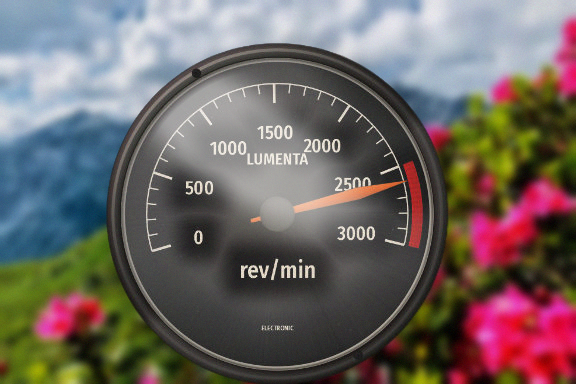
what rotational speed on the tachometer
2600 rpm
